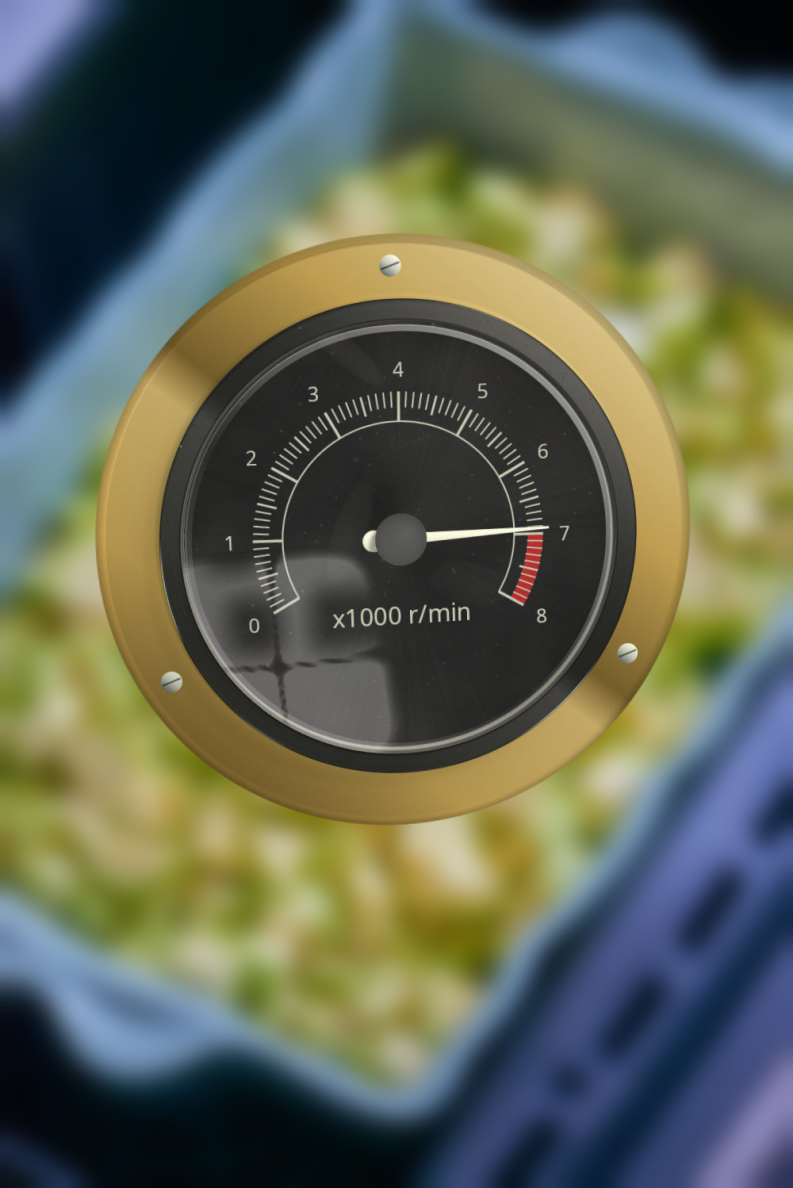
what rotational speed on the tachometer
6900 rpm
